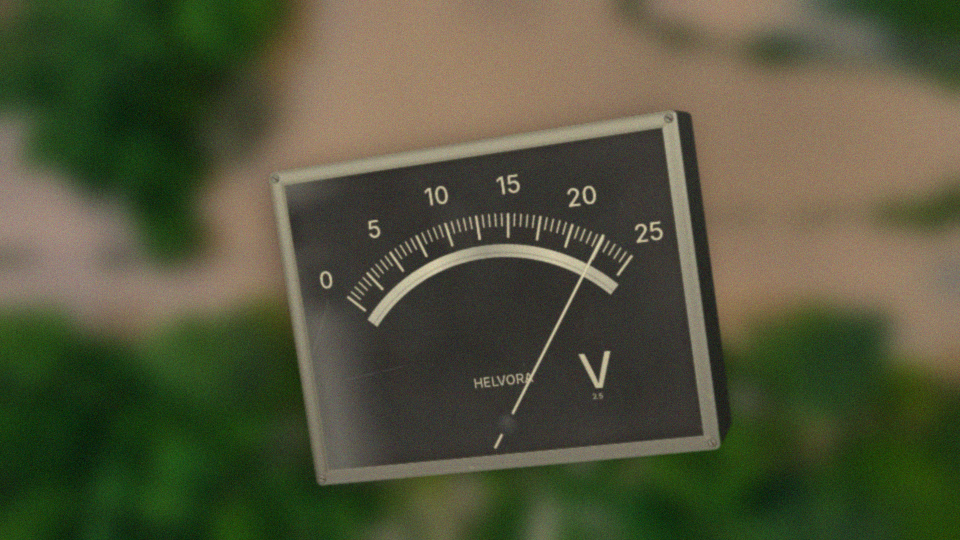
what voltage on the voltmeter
22.5 V
